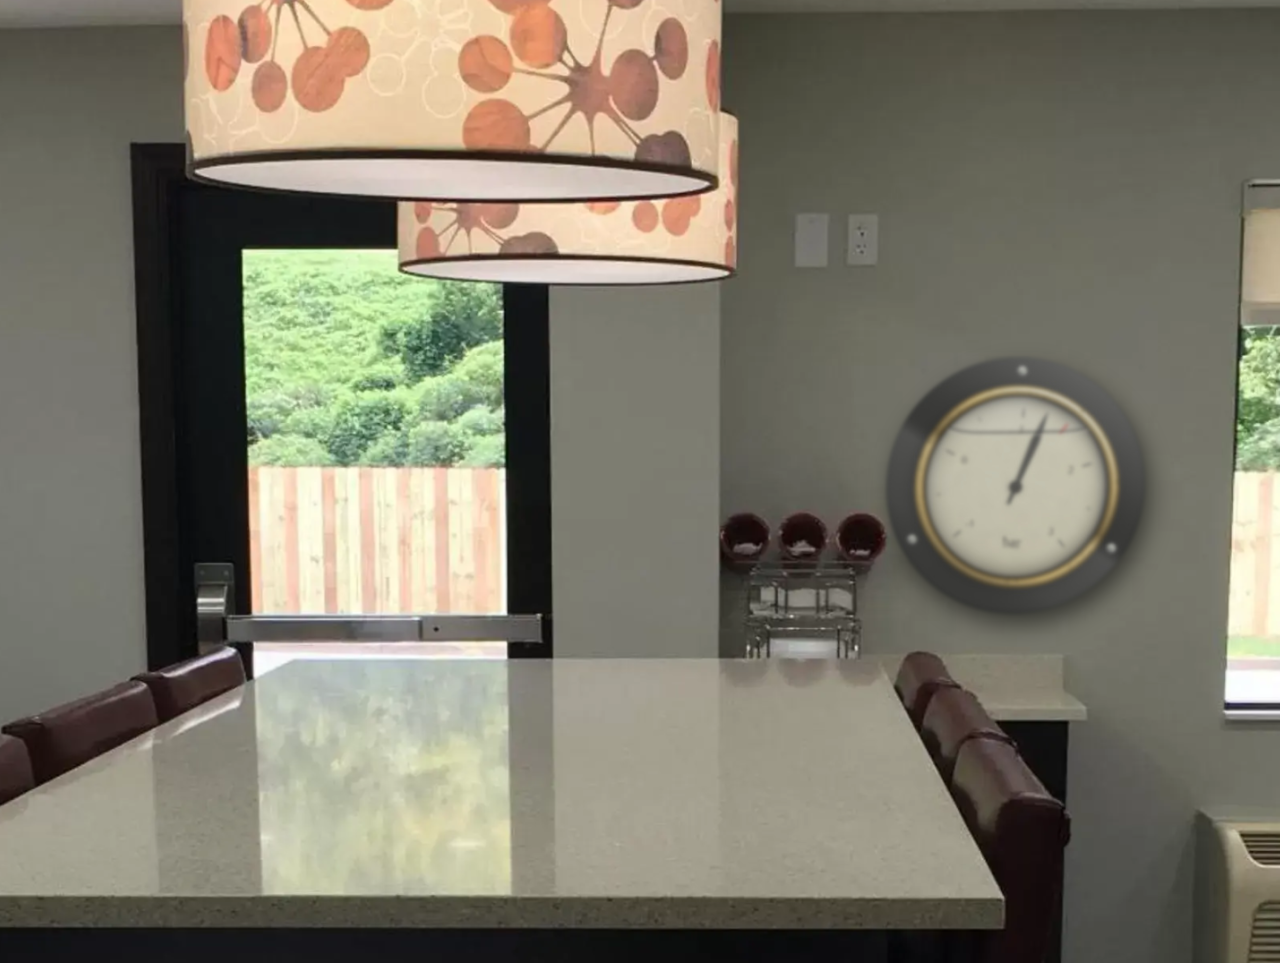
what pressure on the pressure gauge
1.25 bar
